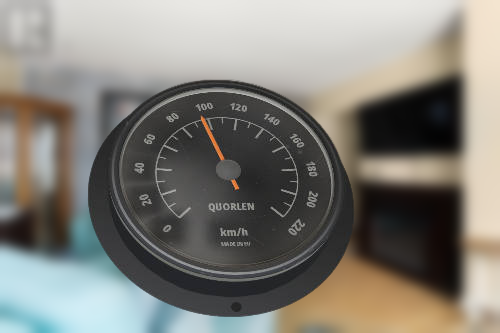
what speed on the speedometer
95 km/h
